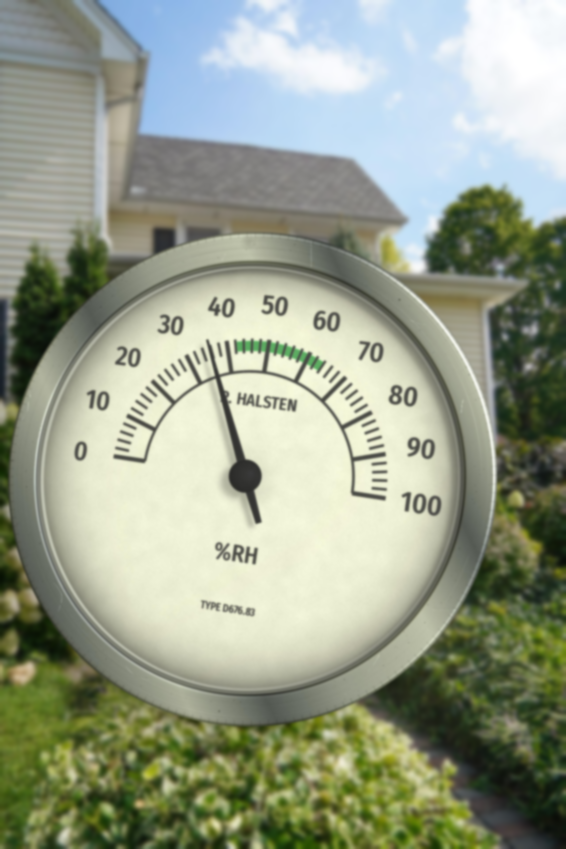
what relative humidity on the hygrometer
36 %
